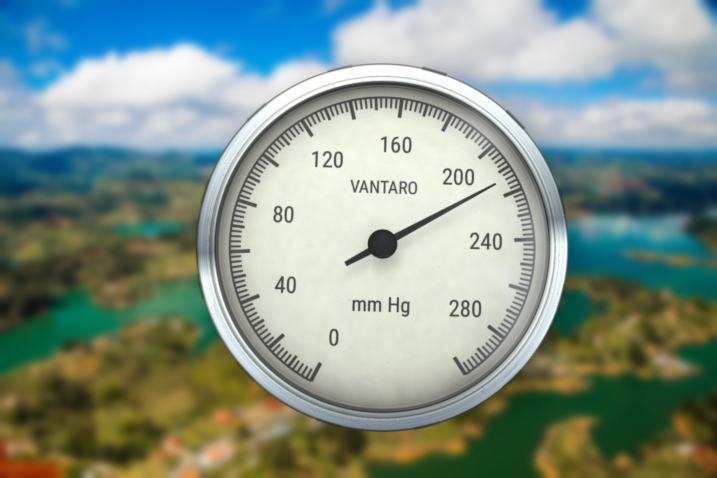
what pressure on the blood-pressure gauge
214 mmHg
